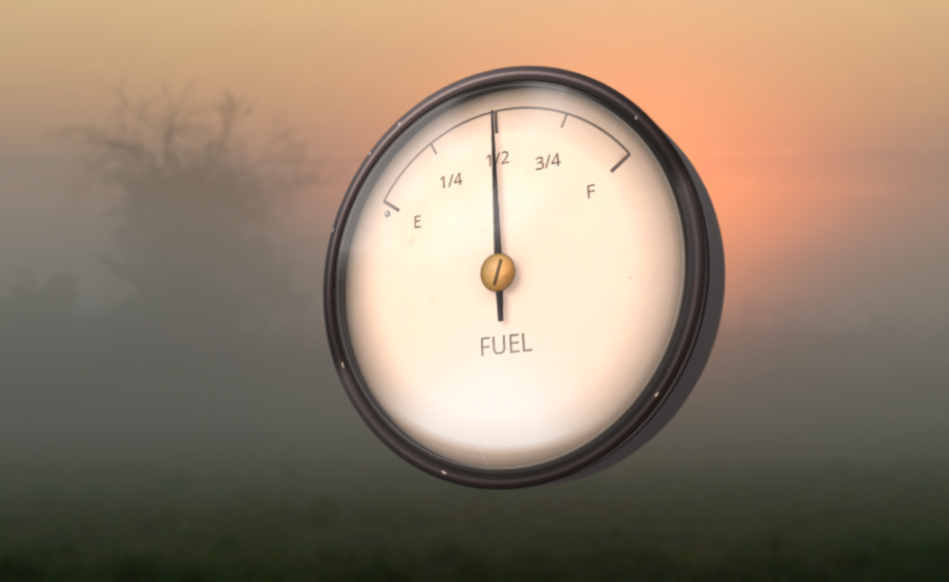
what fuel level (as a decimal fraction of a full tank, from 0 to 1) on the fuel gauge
0.5
